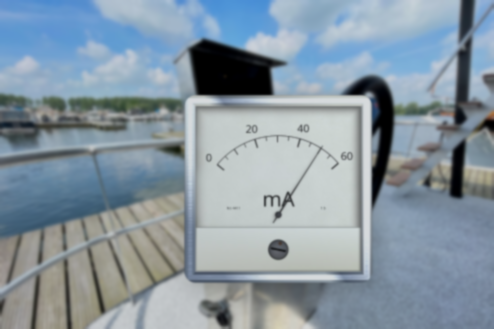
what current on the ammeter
50 mA
